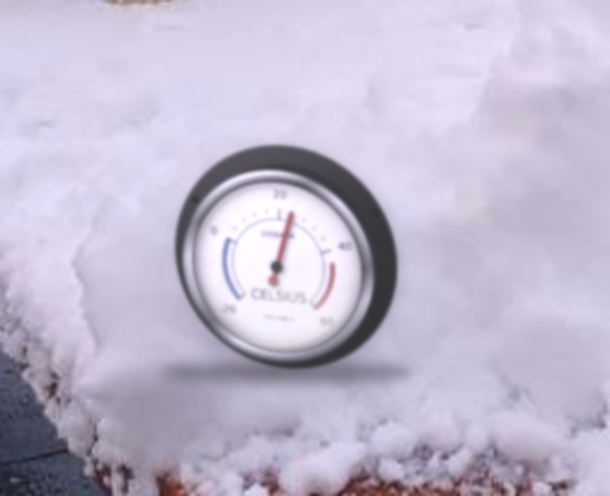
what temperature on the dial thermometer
24 °C
